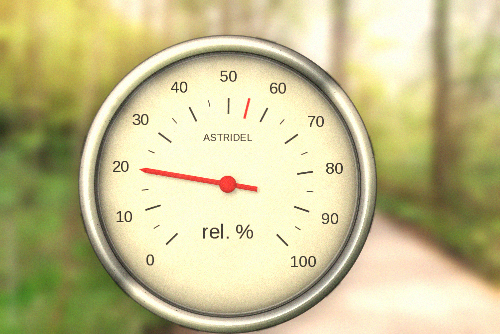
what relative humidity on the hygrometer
20 %
